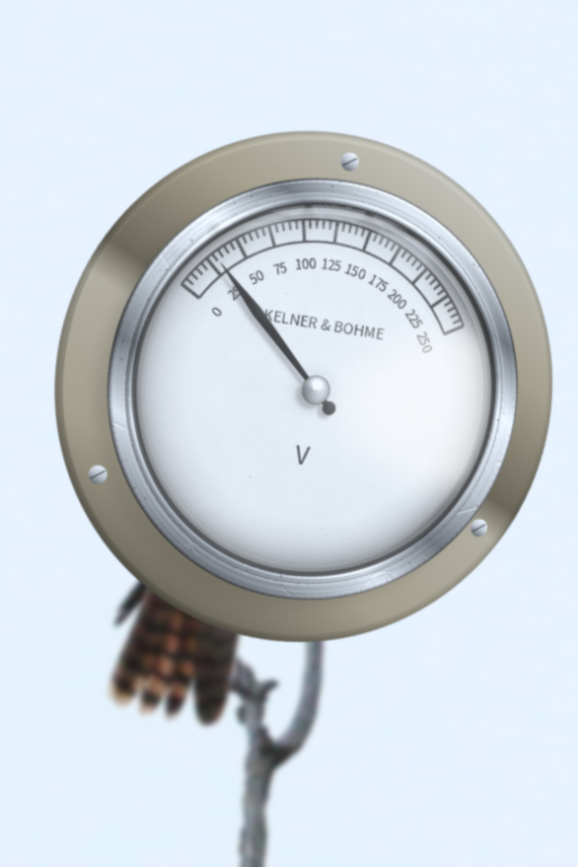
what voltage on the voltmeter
30 V
